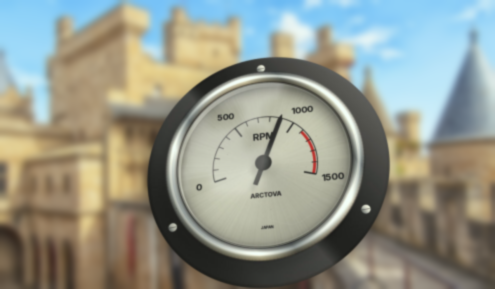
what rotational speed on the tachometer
900 rpm
